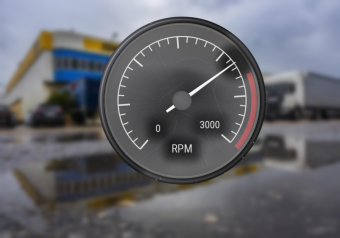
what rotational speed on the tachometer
2150 rpm
